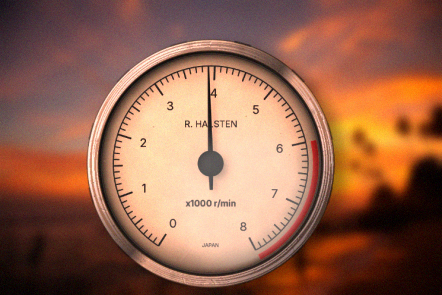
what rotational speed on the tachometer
3900 rpm
